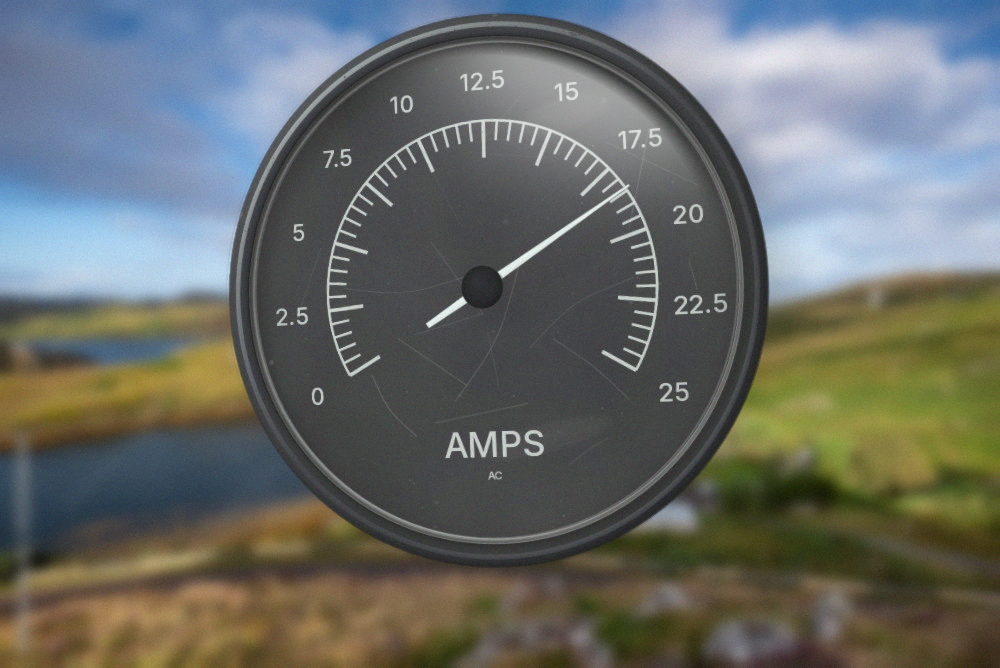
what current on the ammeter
18.5 A
